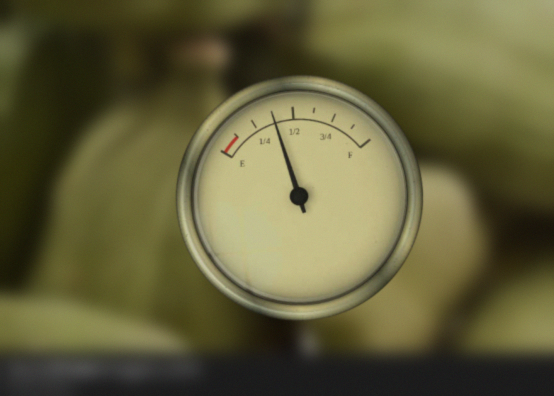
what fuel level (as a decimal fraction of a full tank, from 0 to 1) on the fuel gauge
0.375
